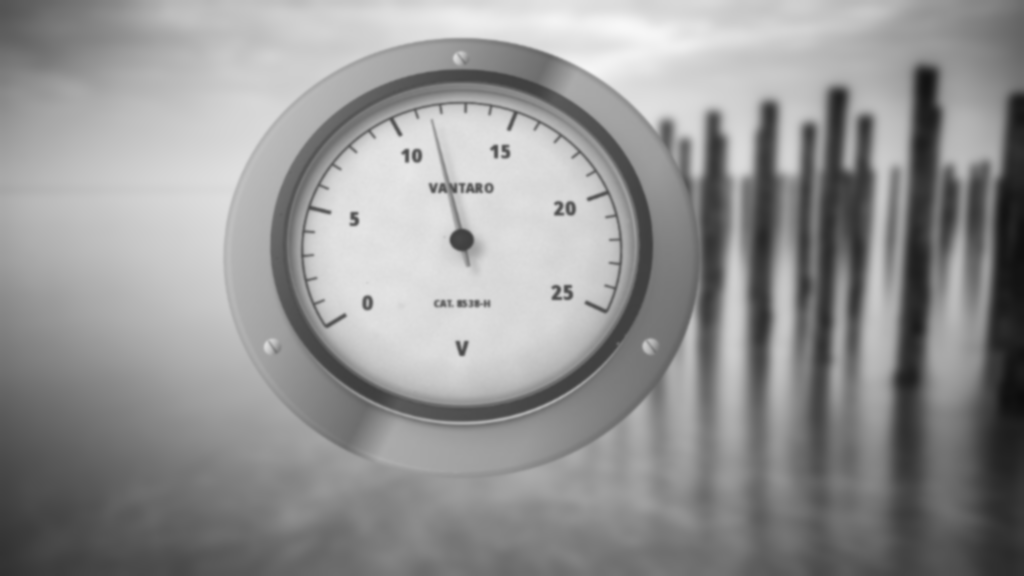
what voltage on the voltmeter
11.5 V
